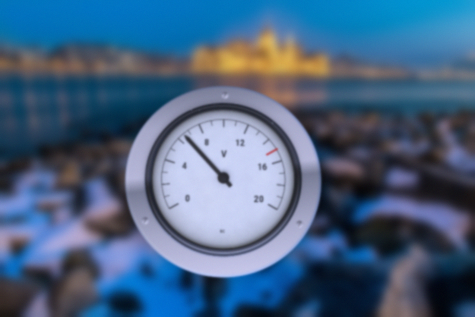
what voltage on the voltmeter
6.5 V
